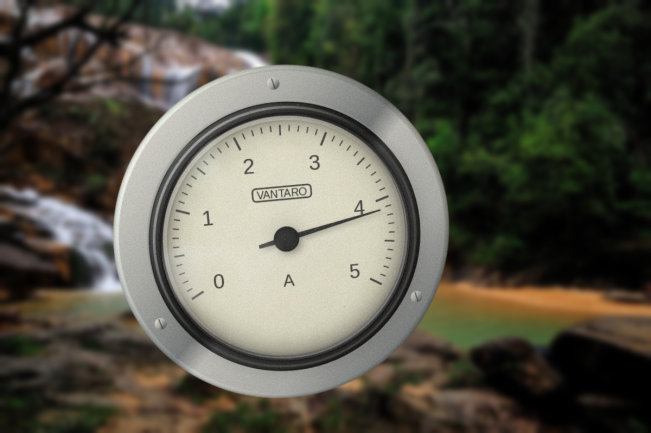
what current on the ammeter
4.1 A
